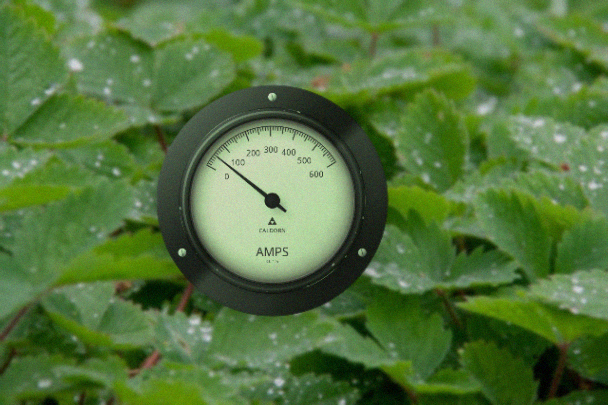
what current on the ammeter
50 A
